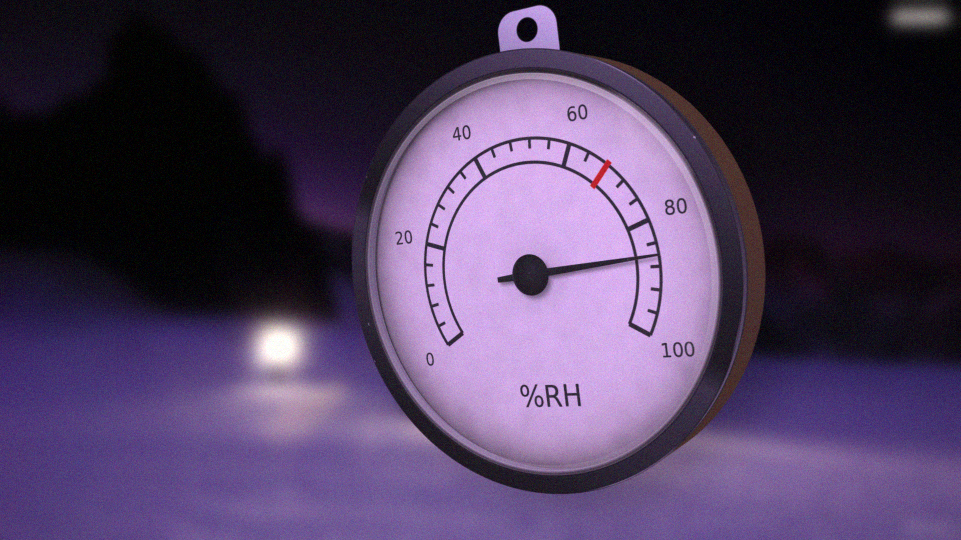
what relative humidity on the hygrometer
86 %
